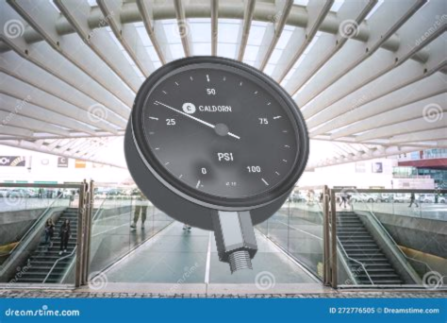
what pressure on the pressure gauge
30 psi
